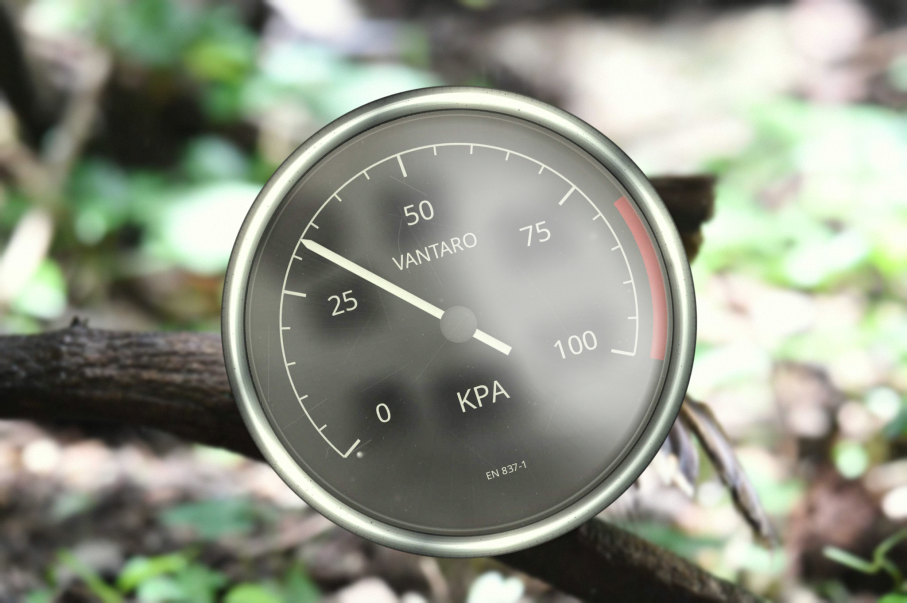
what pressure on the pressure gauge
32.5 kPa
